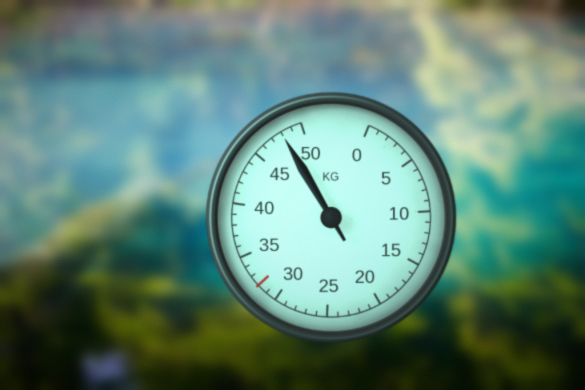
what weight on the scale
48 kg
